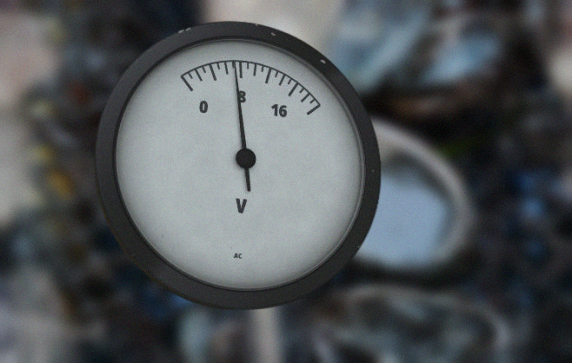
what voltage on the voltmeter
7 V
